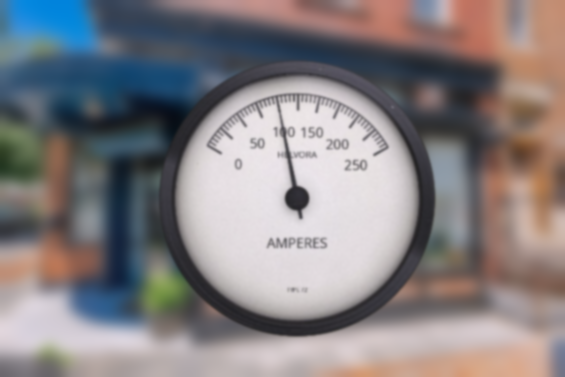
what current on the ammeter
100 A
